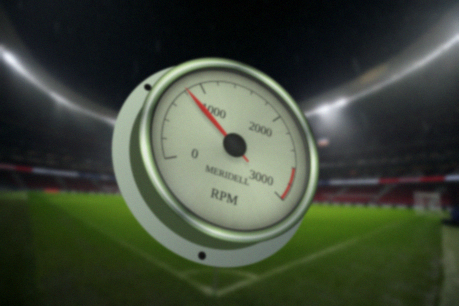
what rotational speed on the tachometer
800 rpm
